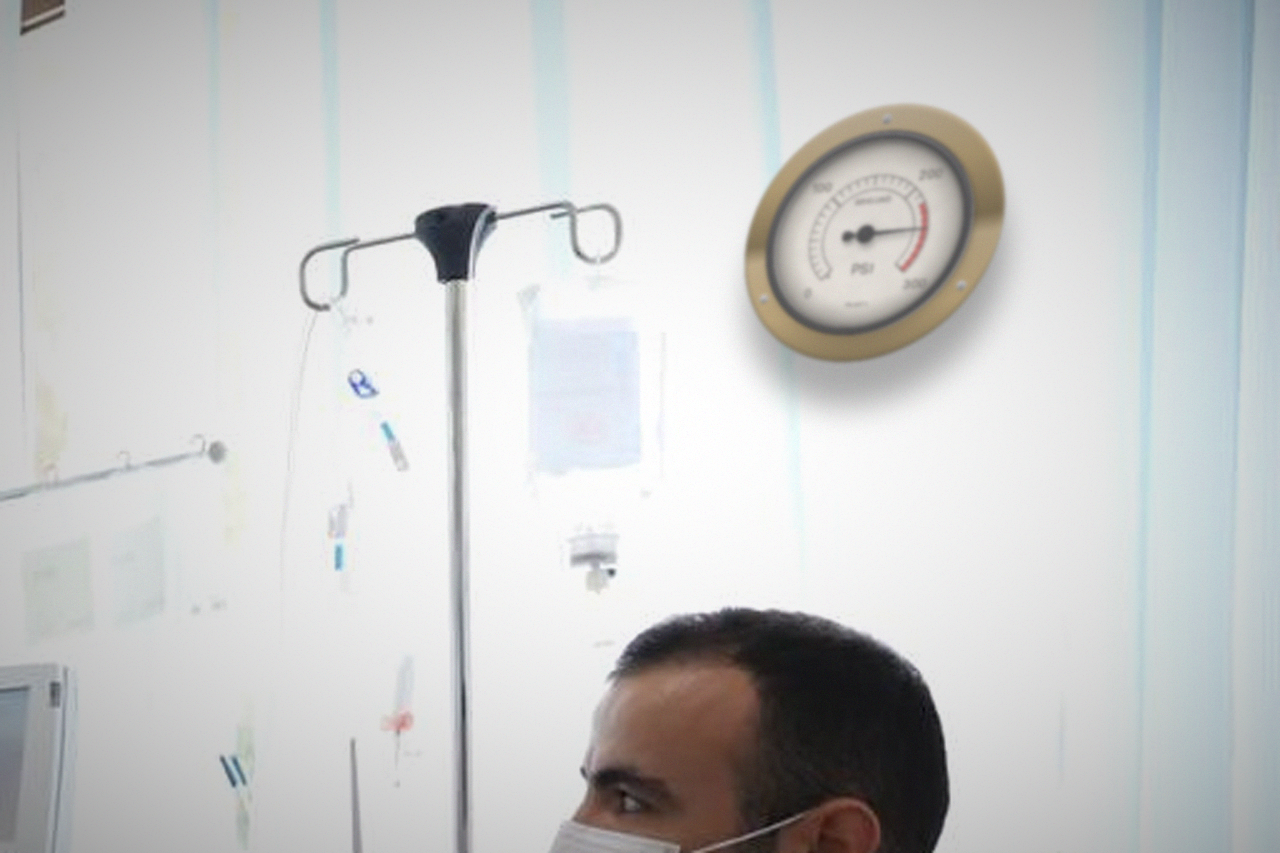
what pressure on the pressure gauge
250 psi
